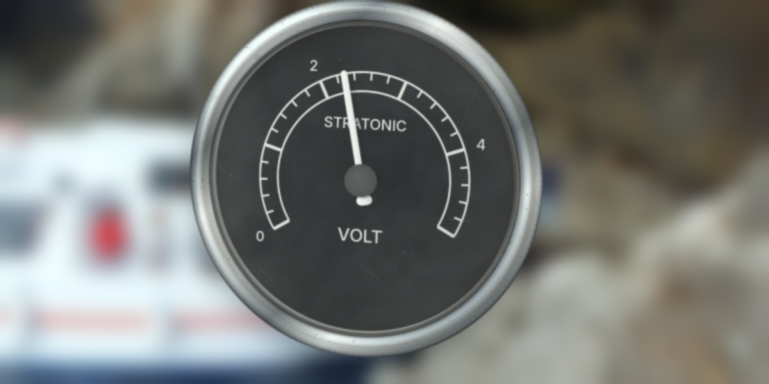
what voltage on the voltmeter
2.3 V
